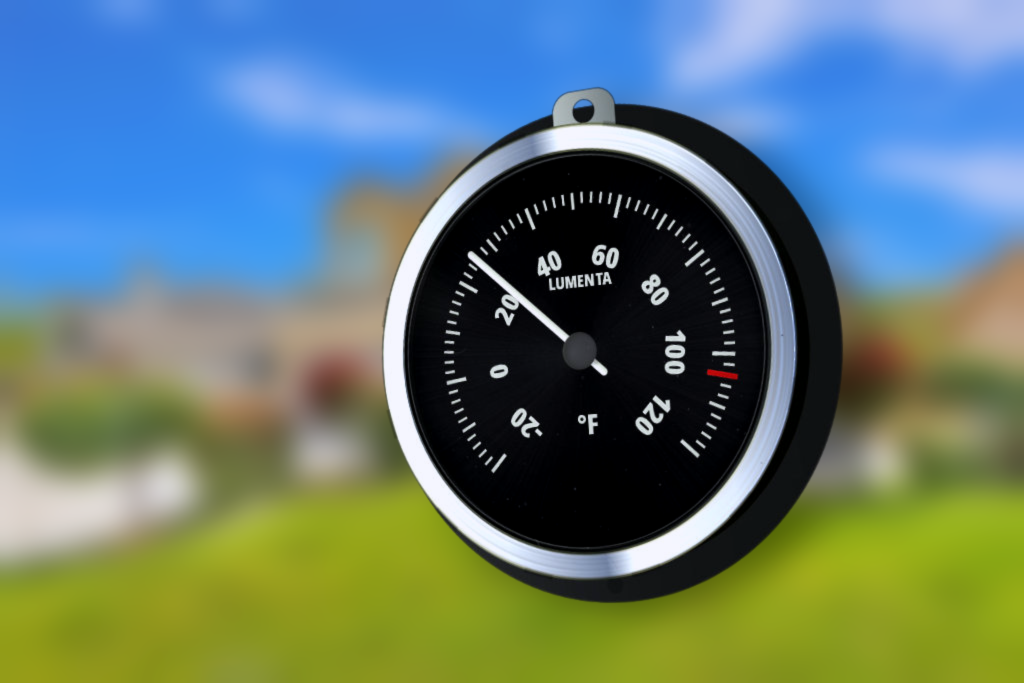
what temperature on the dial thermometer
26 °F
